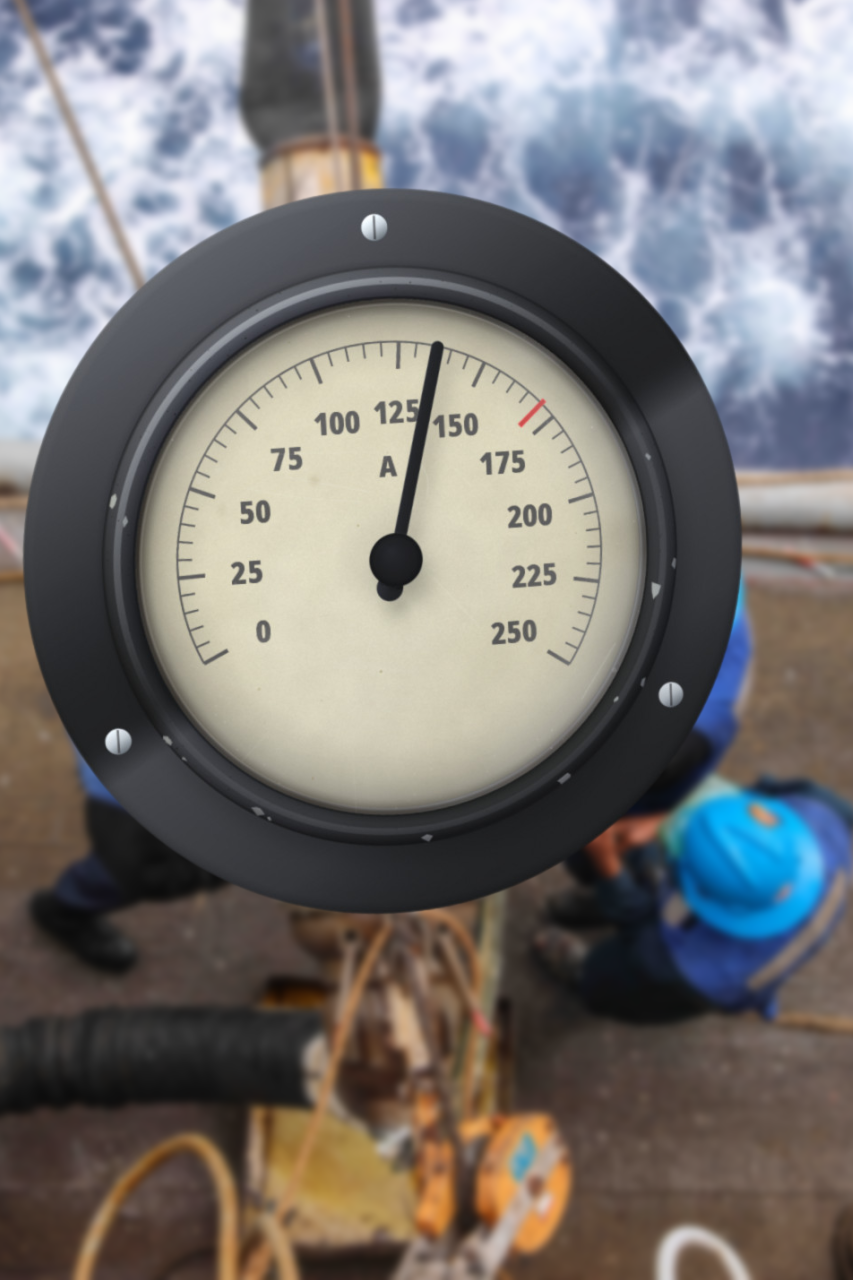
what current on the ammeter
135 A
